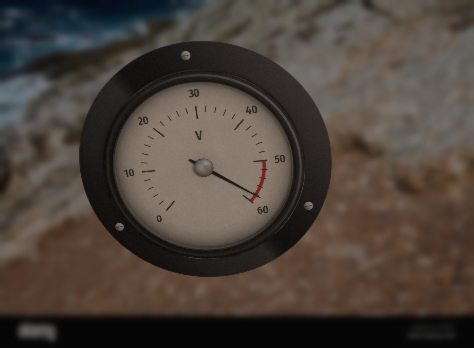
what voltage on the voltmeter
58 V
